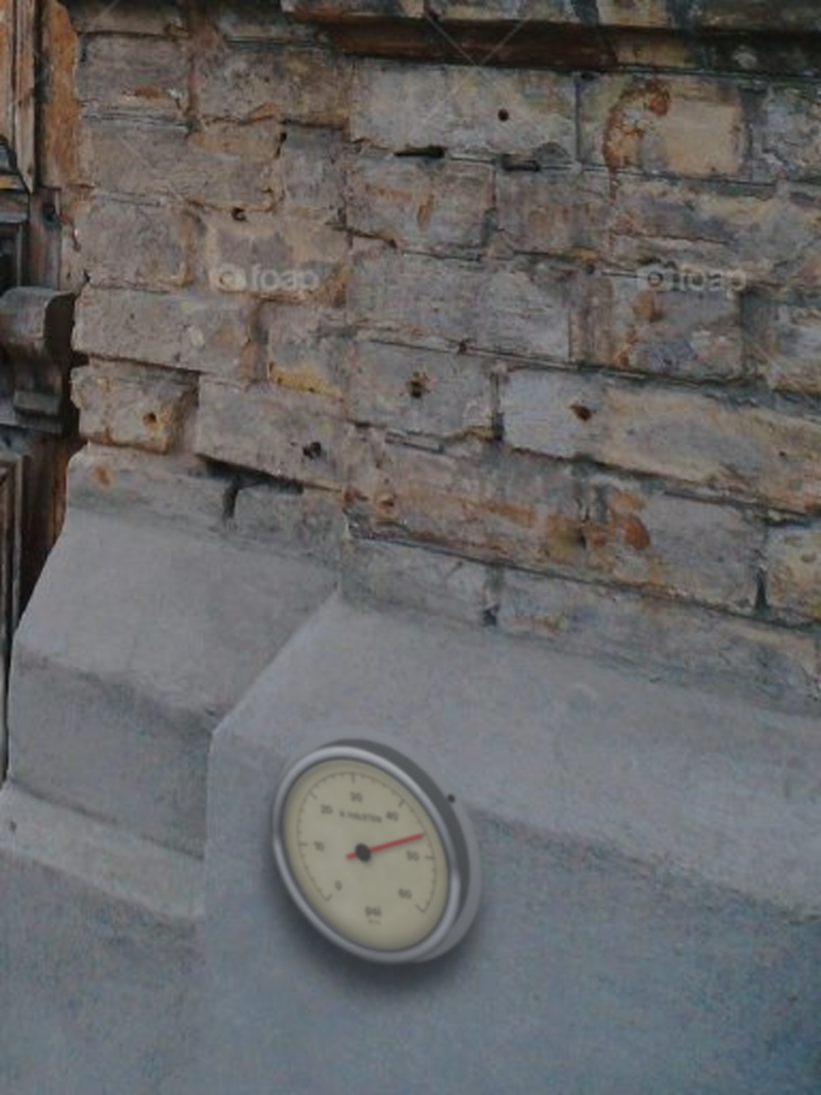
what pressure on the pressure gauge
46 psi
